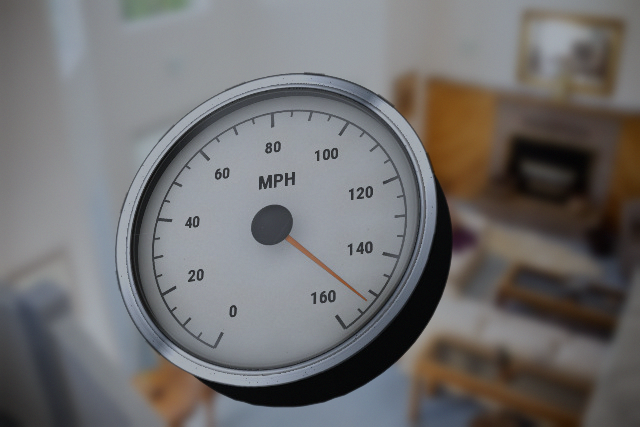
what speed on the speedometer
152.5 mph
